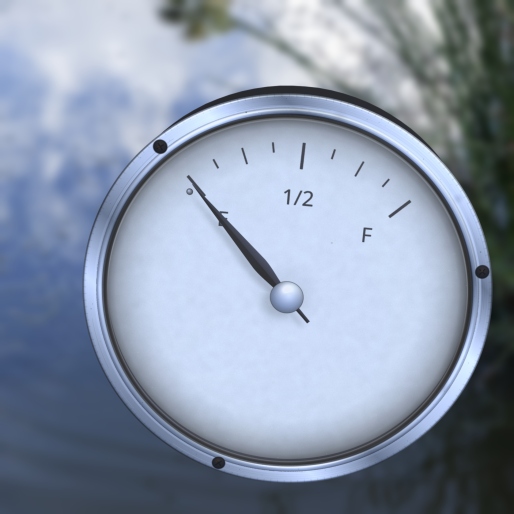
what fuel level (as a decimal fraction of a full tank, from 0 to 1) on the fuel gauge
0
